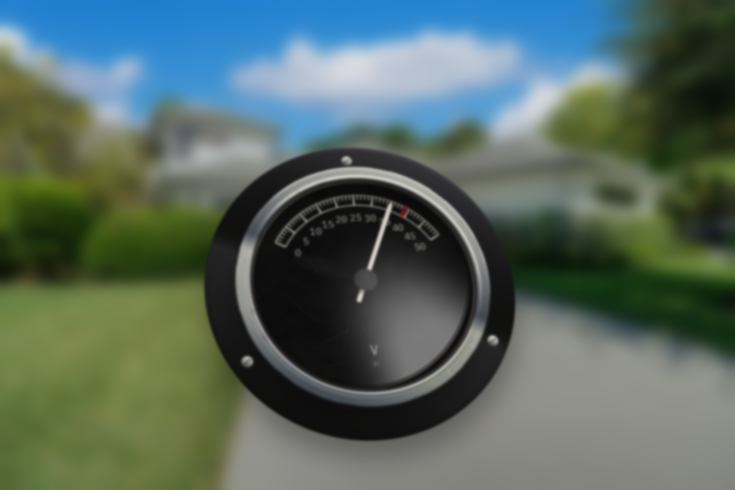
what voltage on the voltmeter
35 V
